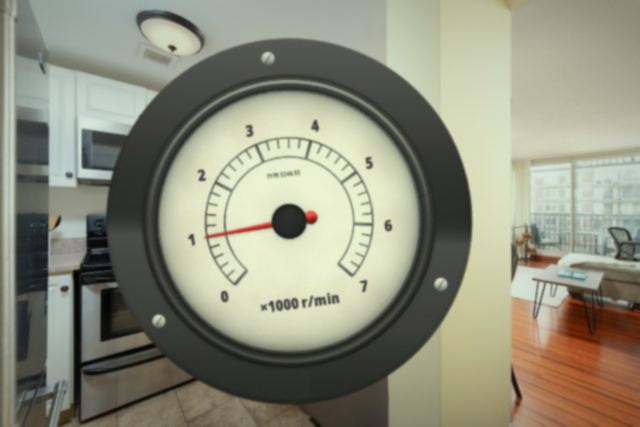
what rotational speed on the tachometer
1000 rpm
